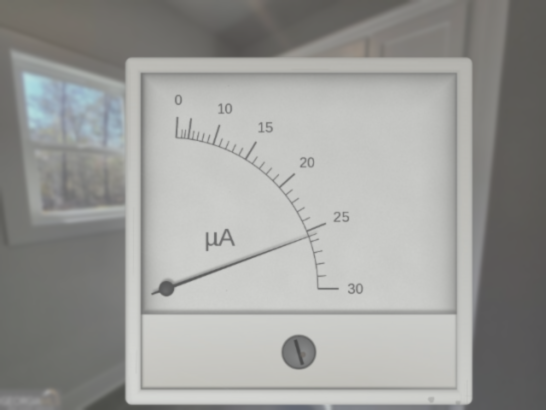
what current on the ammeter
25.5 µA
